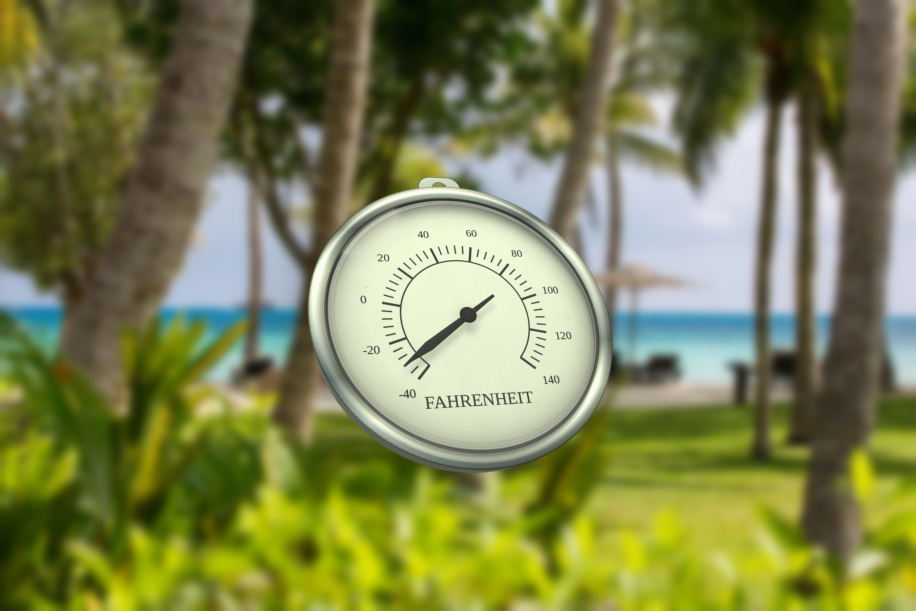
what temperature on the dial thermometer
-32 °F
